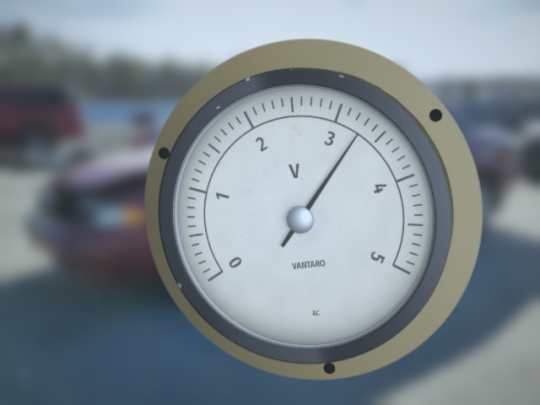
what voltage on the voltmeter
3.3 V
